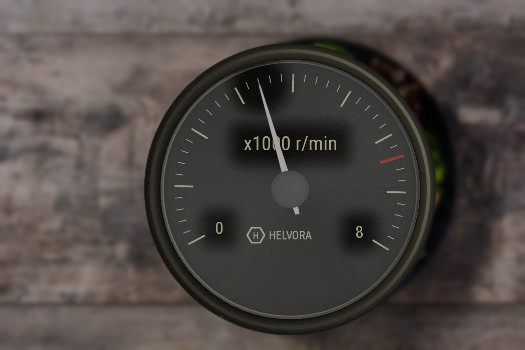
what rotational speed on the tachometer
3400 rpm
